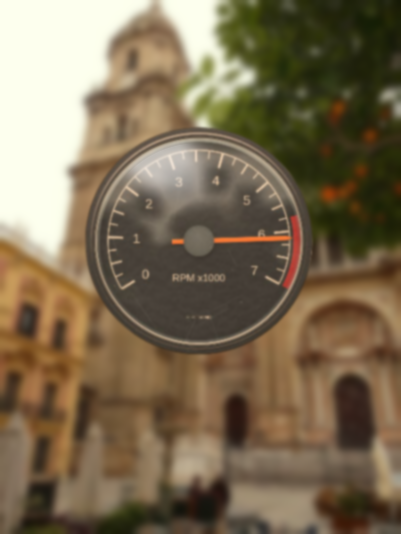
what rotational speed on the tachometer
6125 rpm
